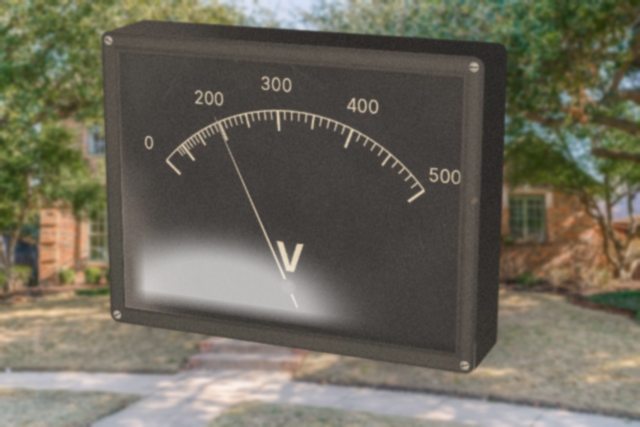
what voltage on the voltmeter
200 V
